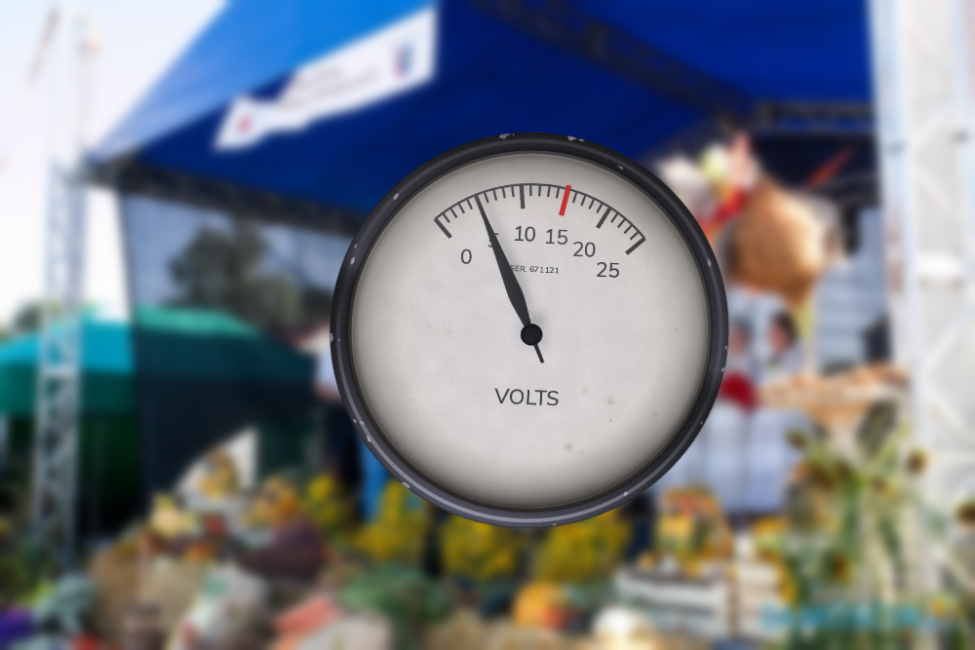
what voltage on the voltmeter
5 V
